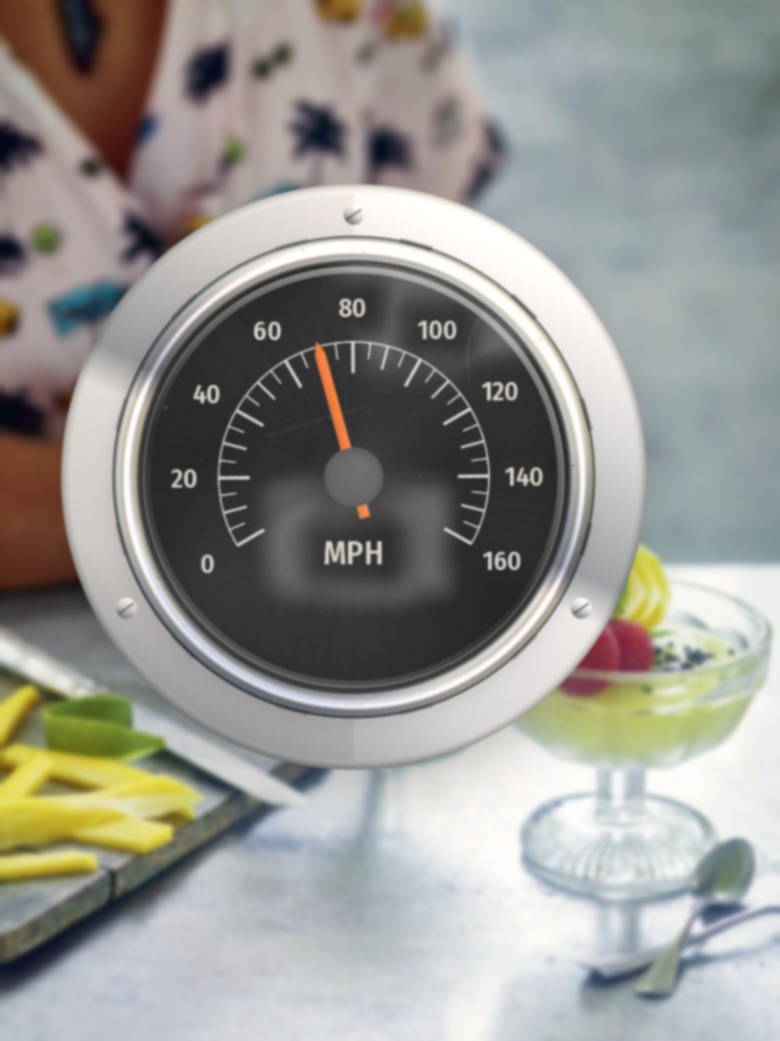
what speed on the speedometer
70 mph
